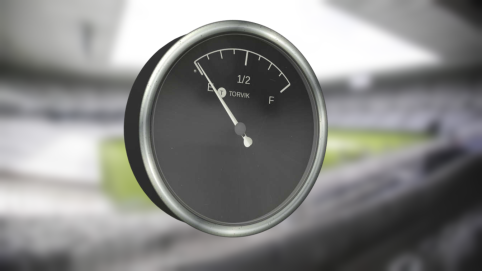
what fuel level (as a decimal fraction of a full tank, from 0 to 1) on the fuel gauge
0
